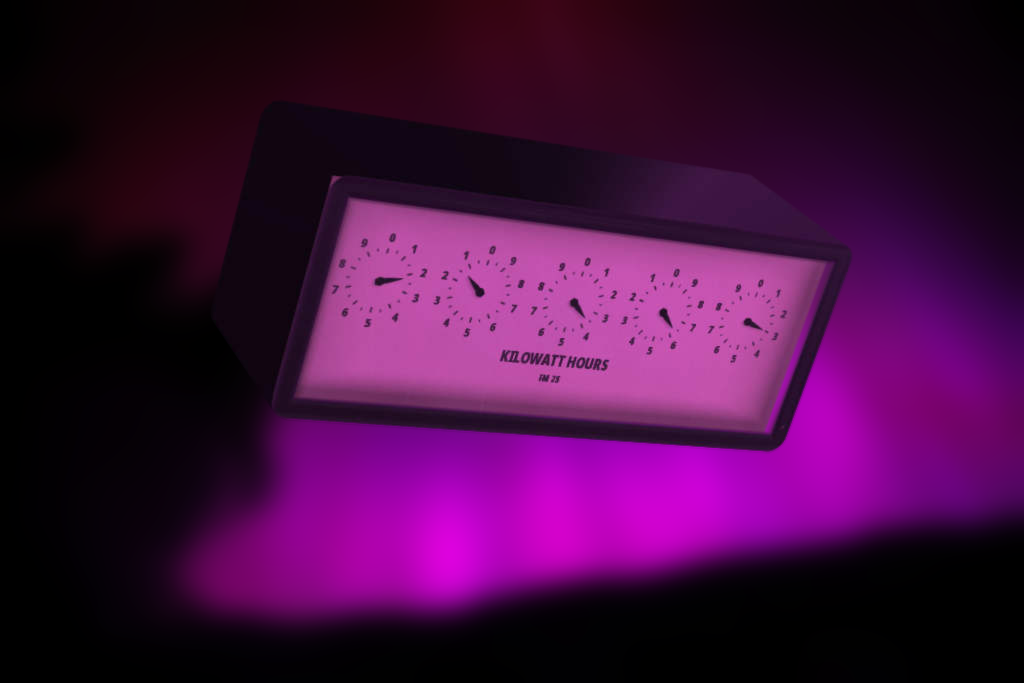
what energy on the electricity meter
21363 kWh
